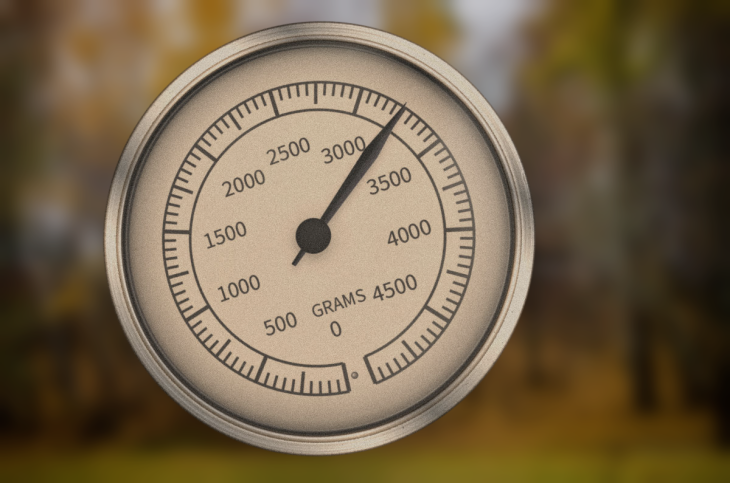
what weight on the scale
3250 g
